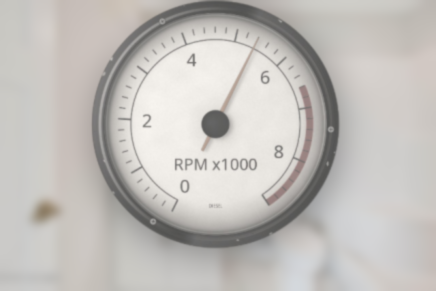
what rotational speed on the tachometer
5400 rpm
